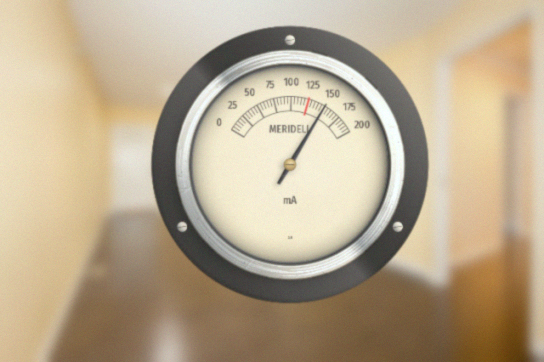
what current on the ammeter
150 mA
